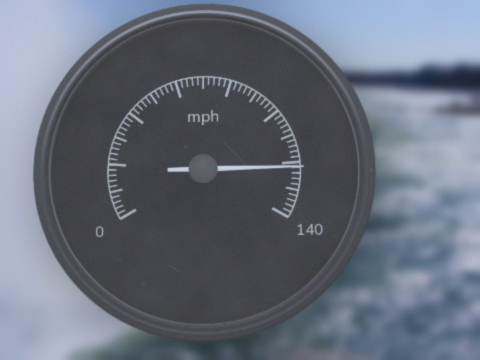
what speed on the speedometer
122 mph
